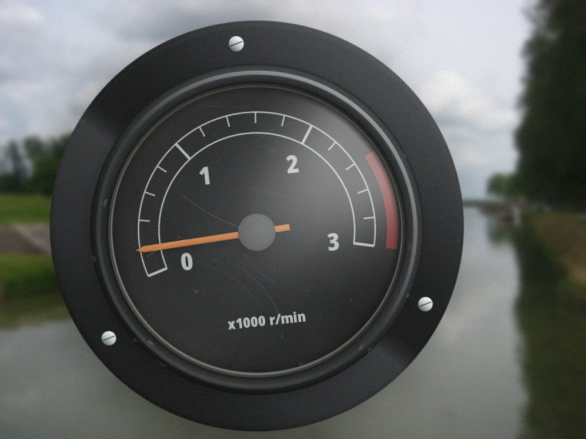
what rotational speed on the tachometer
200 rpm
